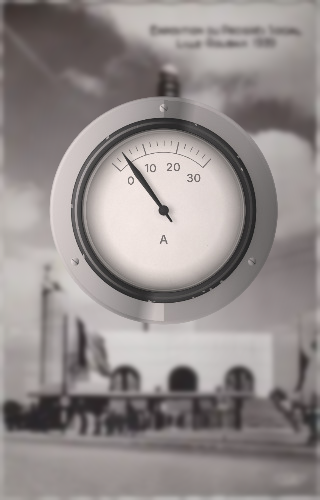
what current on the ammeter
4 A
